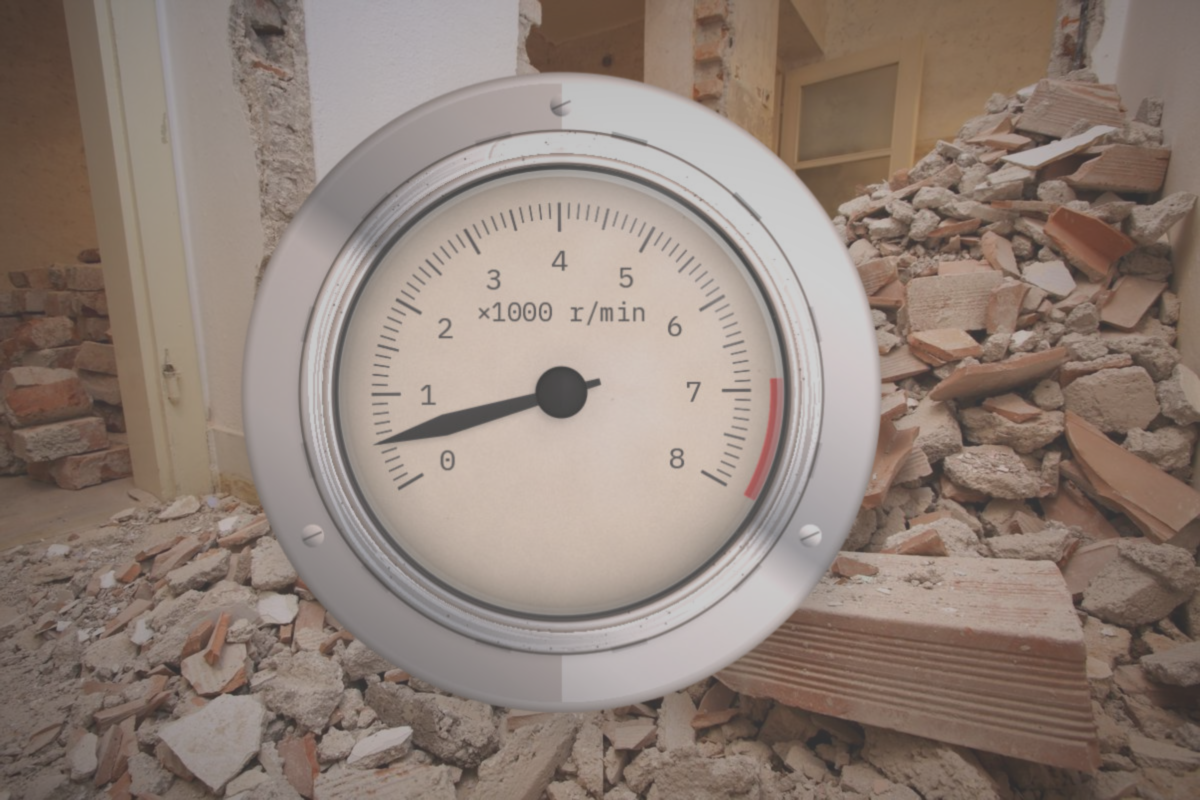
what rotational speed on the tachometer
500 rpm
